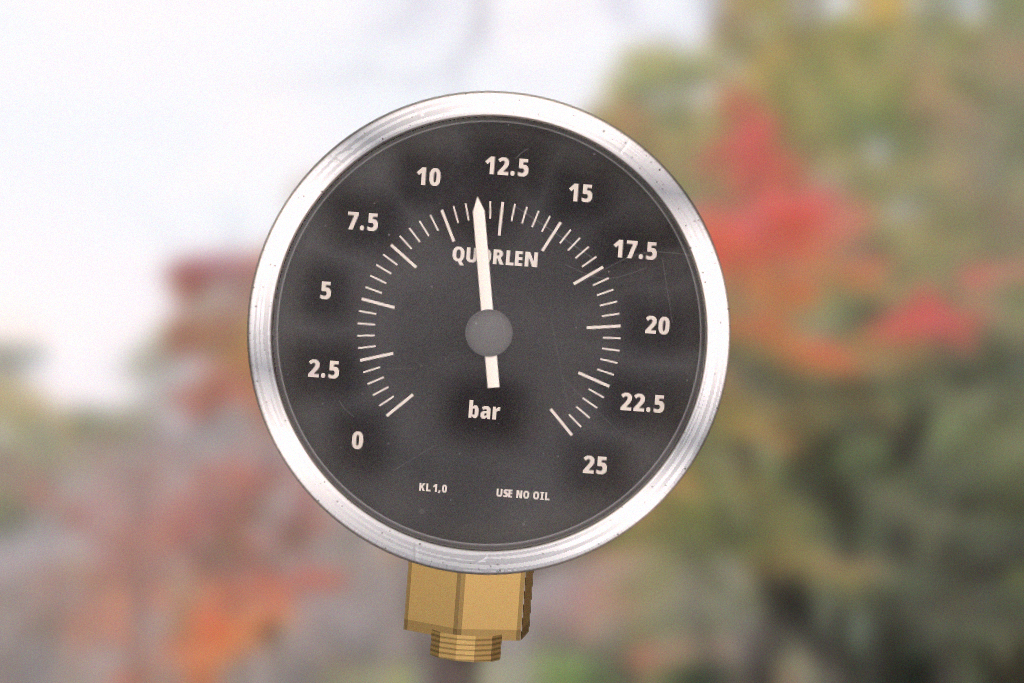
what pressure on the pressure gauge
11.5 bar
